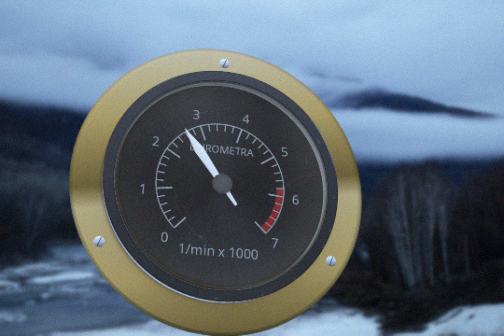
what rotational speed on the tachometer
2600 rpm
